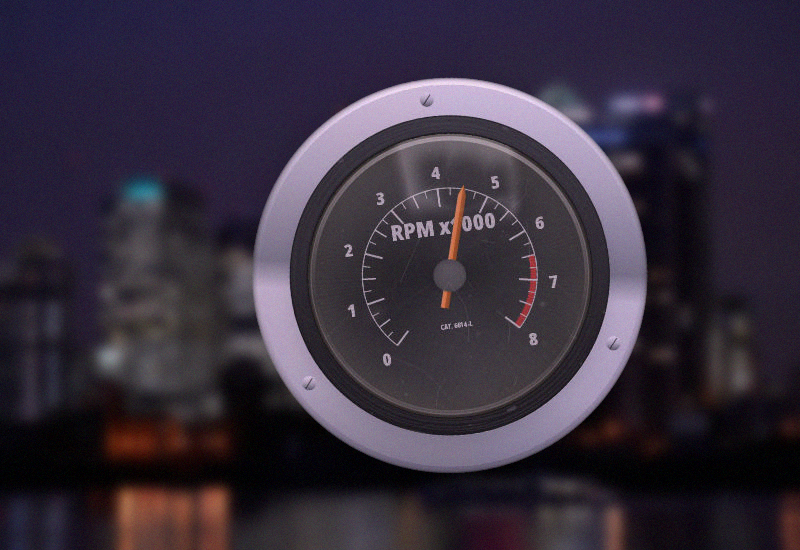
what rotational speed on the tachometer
4500 rpm
